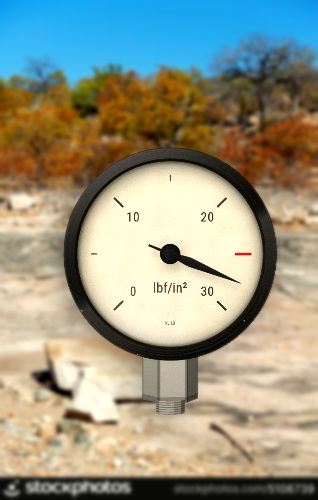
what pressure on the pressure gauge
27.5 psi
